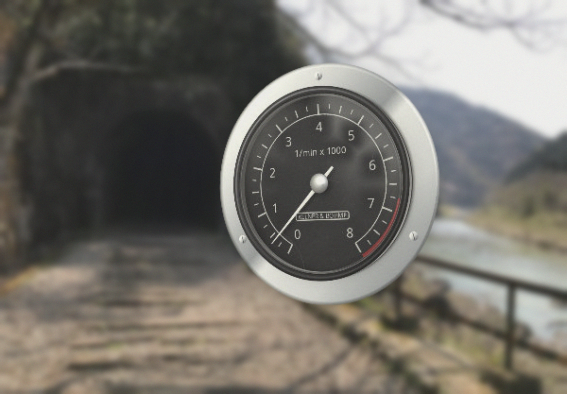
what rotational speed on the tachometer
375 rpm
